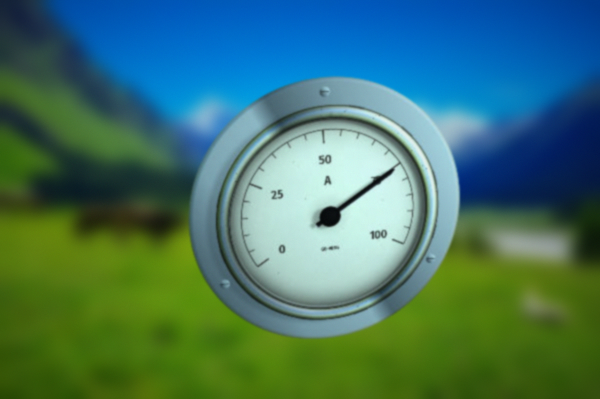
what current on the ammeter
75 A
